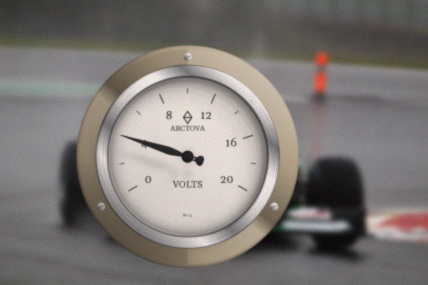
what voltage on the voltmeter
4 V
